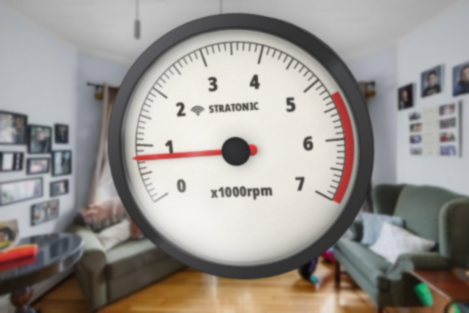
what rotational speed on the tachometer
800 rpm
